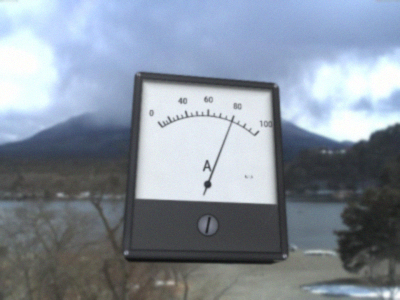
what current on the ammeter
80 A
